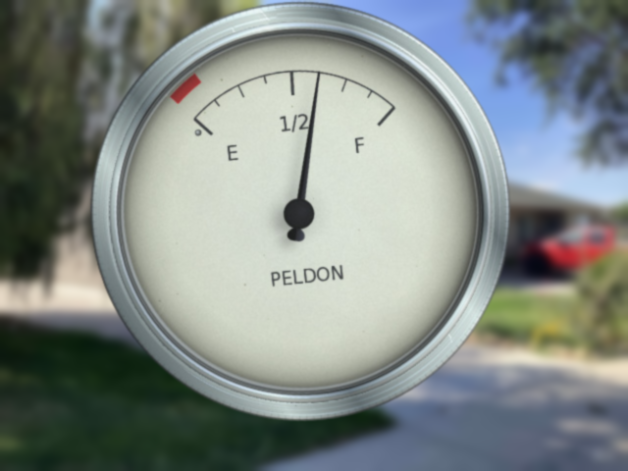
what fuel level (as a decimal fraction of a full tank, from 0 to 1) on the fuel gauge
0.625
